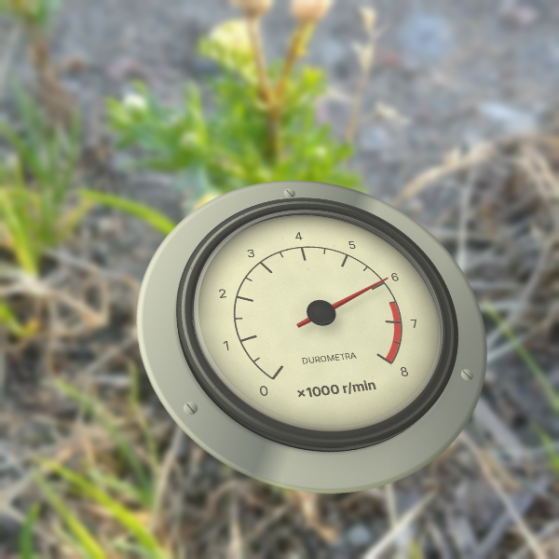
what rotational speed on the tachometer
6000 rpm
